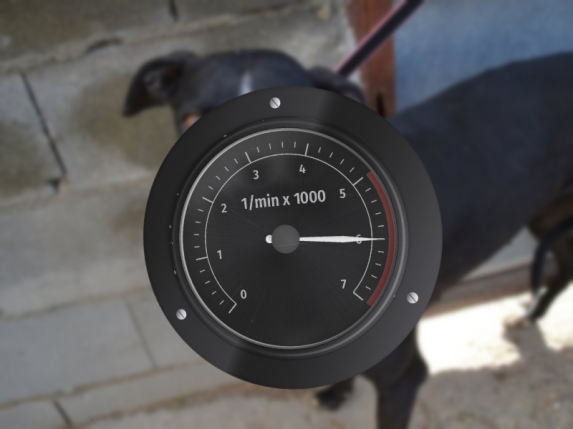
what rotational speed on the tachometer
6000 rpm
